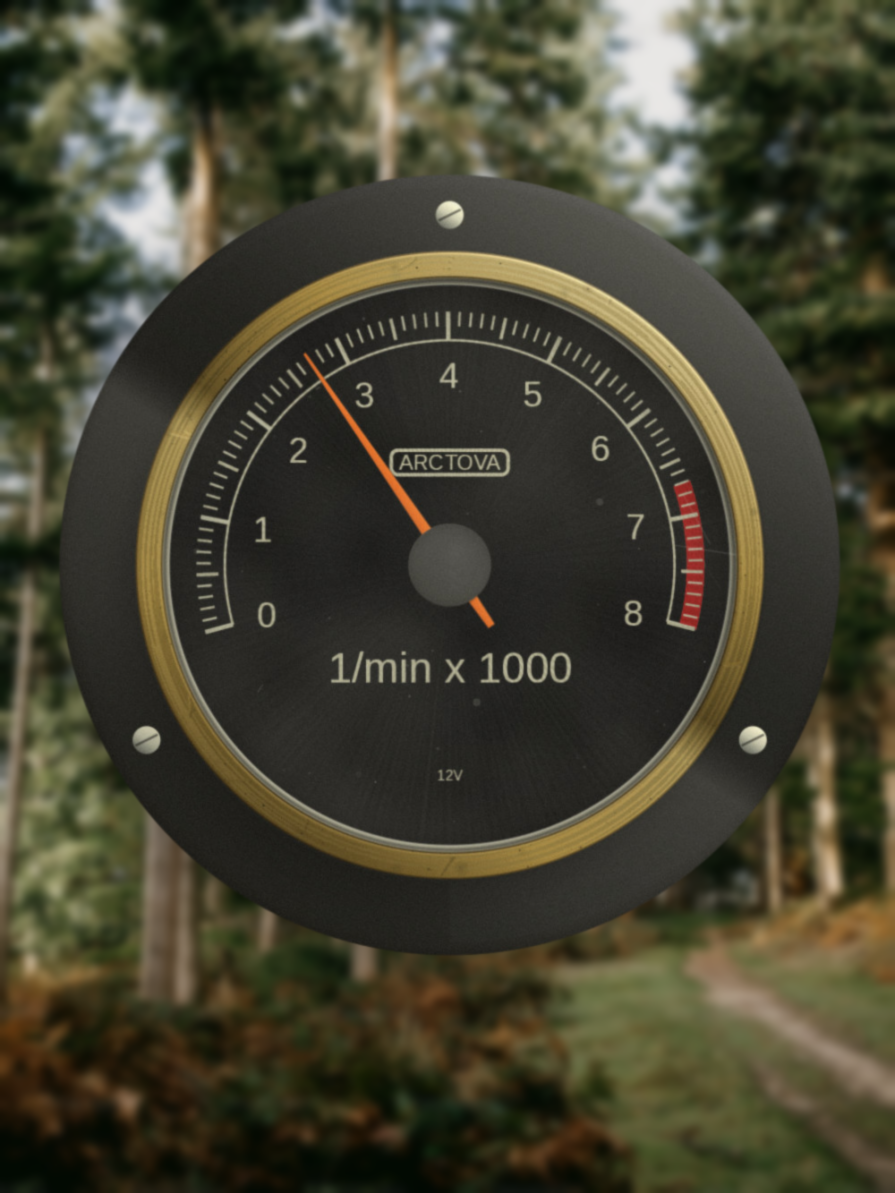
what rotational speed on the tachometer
2700 rpm
